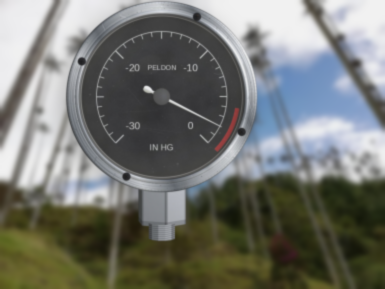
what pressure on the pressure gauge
-2 inHg
